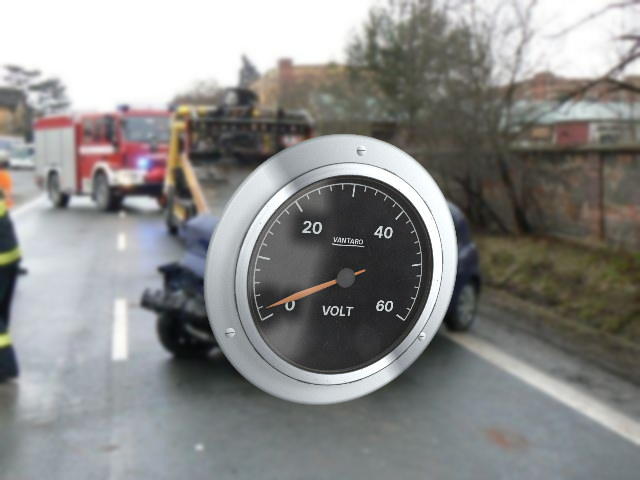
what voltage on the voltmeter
2 V
